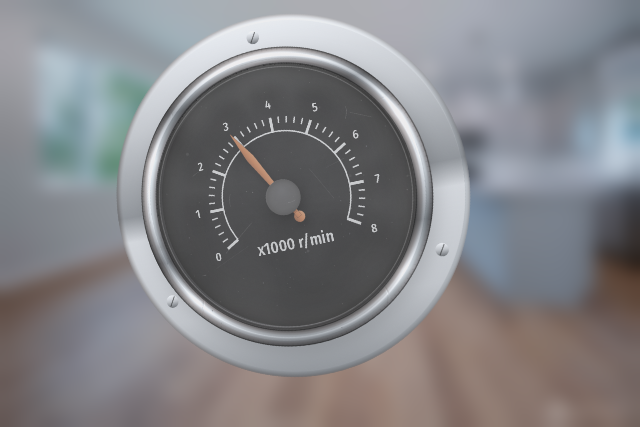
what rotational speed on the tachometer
3000 rpm
